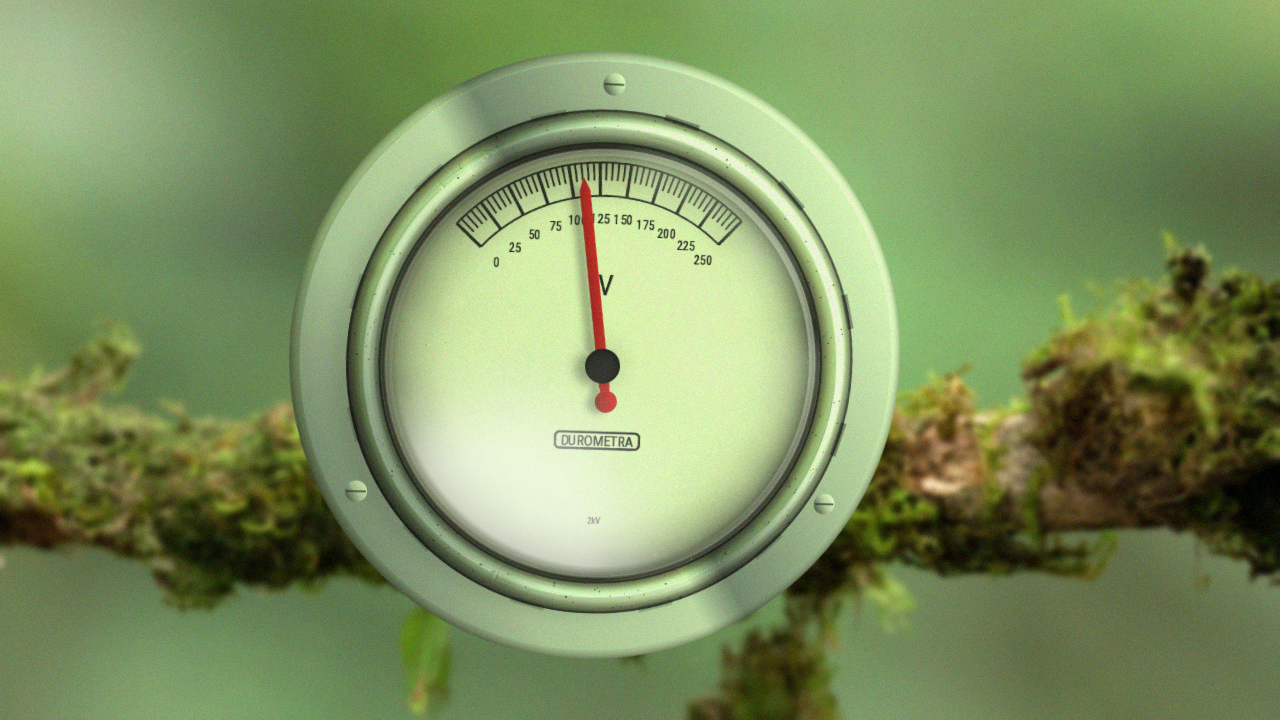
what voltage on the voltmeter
110 V
